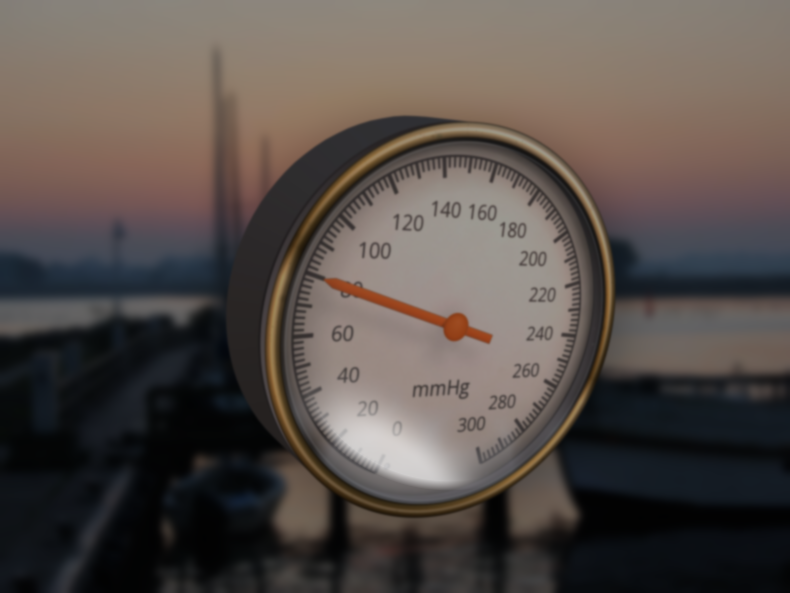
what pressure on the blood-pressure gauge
80 mmHg
